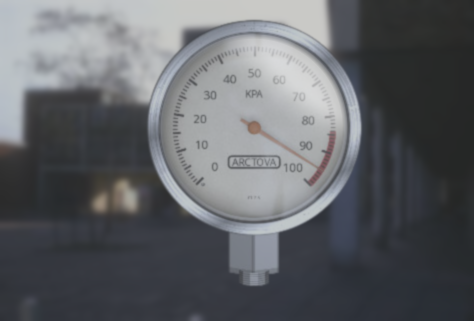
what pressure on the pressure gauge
95 kPa
